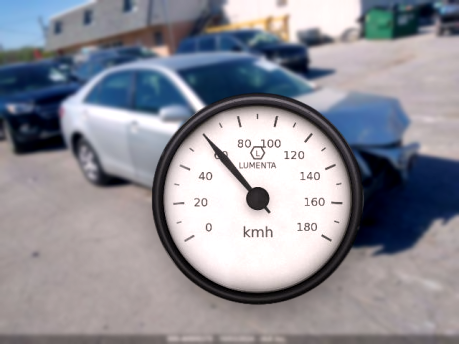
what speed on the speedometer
60 km/h
